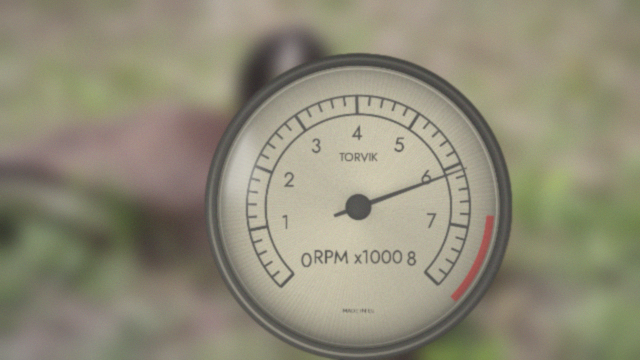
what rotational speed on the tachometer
6100 rpm
